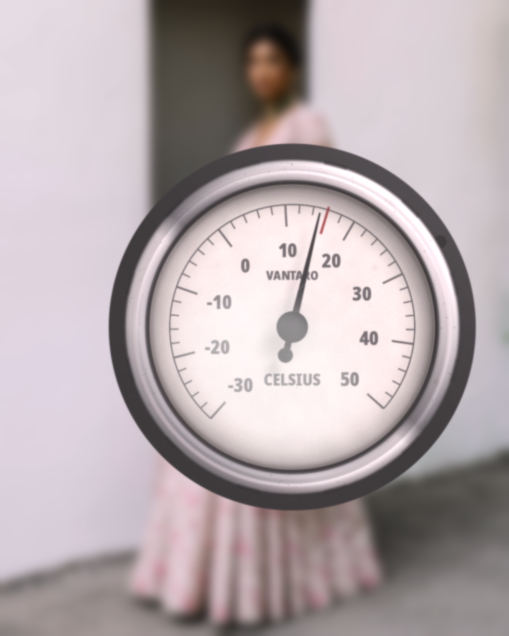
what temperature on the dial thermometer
15 °C
